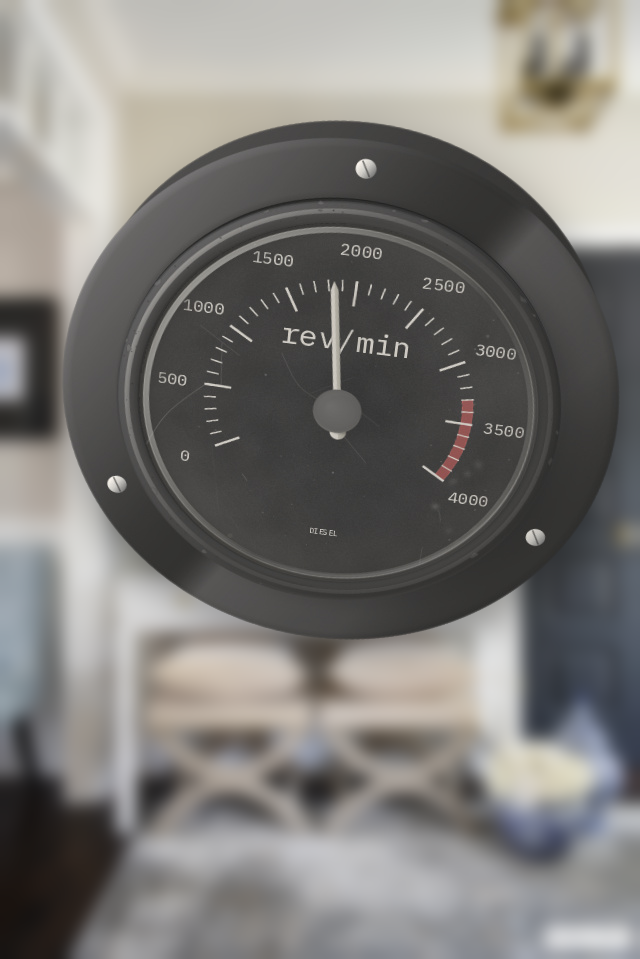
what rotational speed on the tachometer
1850 rpm
